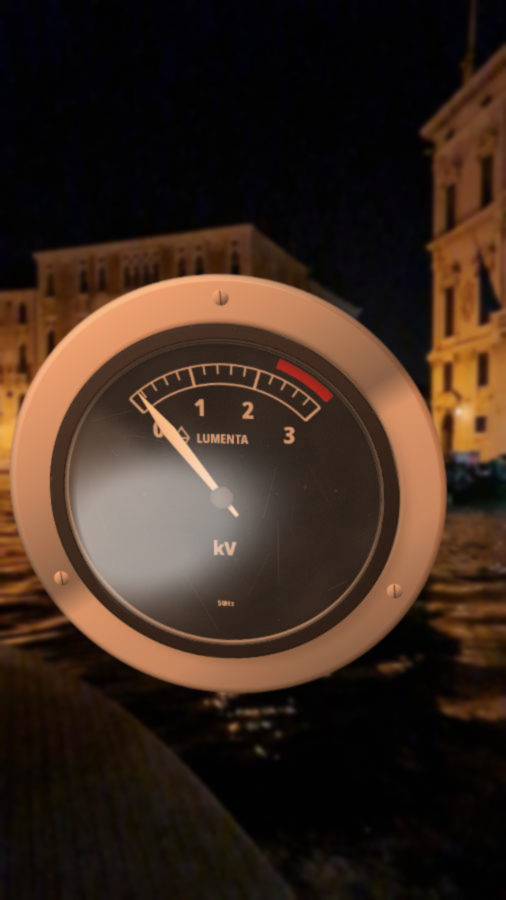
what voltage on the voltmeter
0.2 kV
